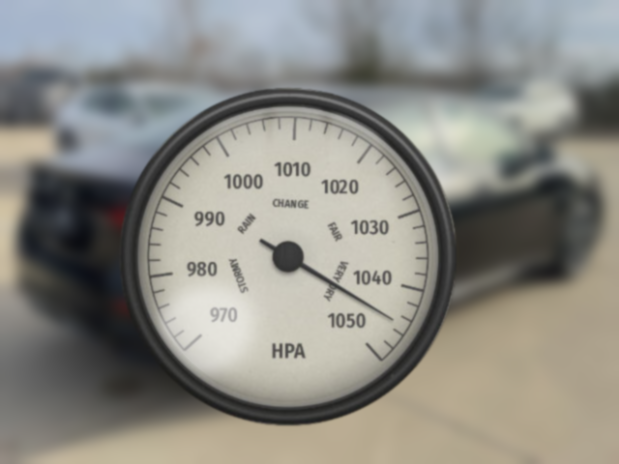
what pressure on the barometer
1045 hPa
